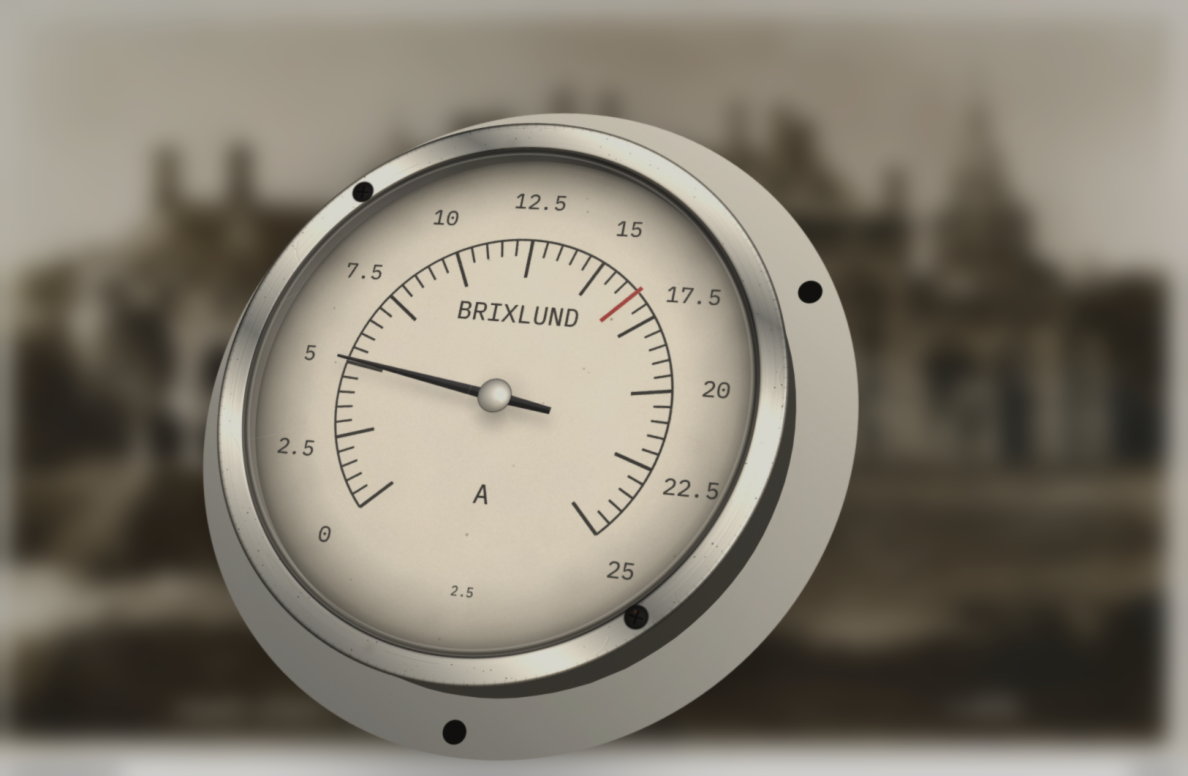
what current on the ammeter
5 A
